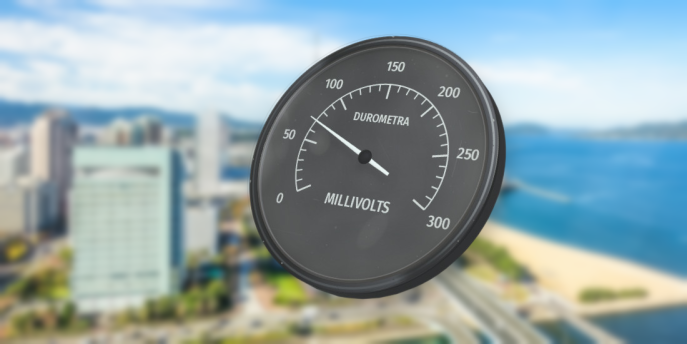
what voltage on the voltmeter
70 mV
